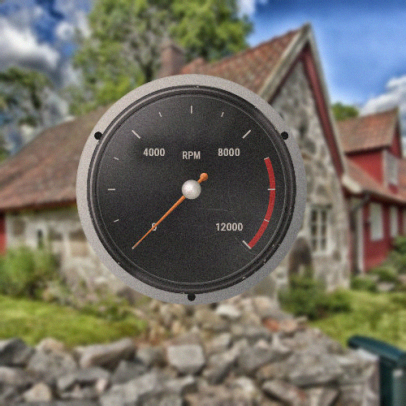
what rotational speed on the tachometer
0 rpm
